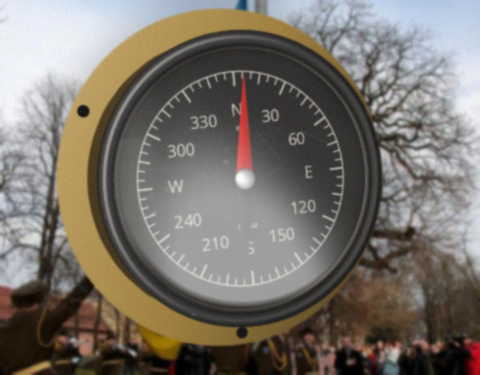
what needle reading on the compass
5 °
